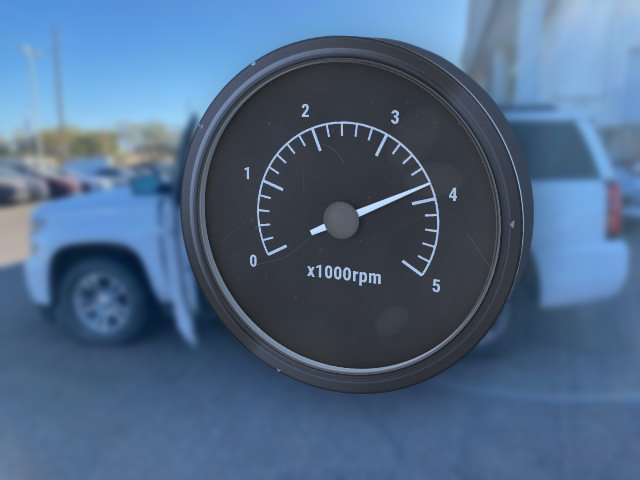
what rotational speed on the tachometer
3800 rpm
